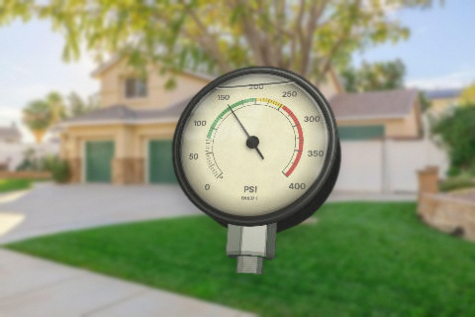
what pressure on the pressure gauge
150 psi
